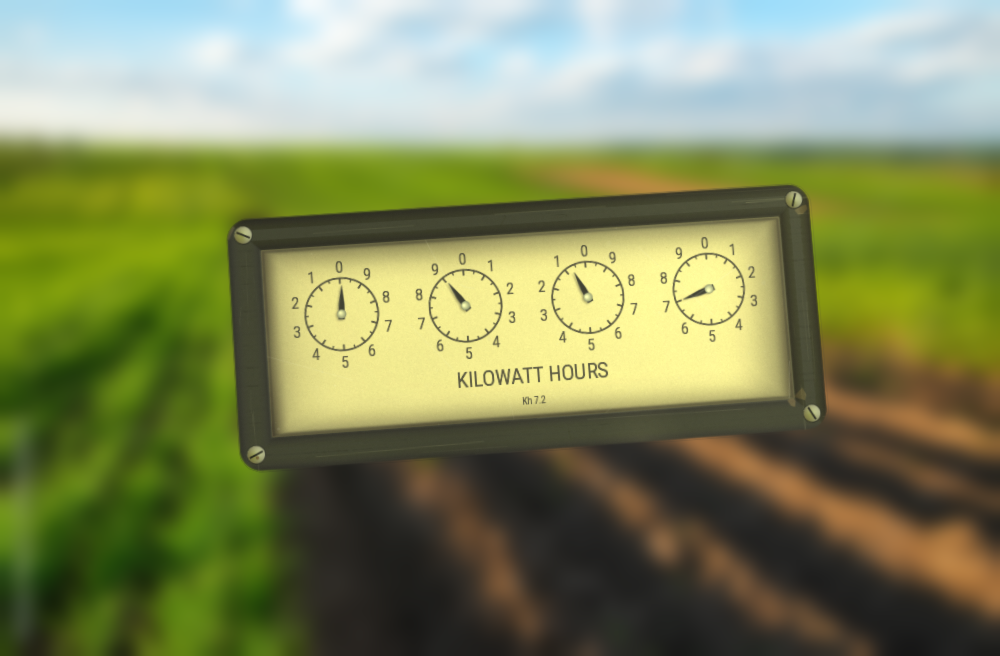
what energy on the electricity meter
9907 kWh
